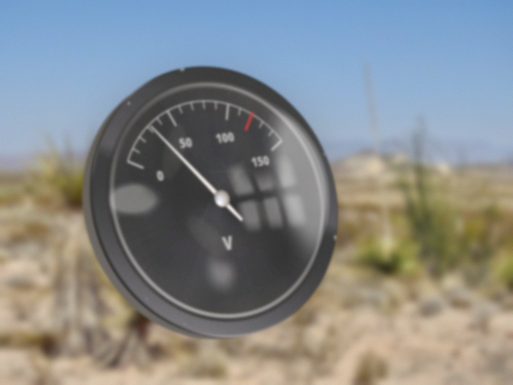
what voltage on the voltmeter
30 V
